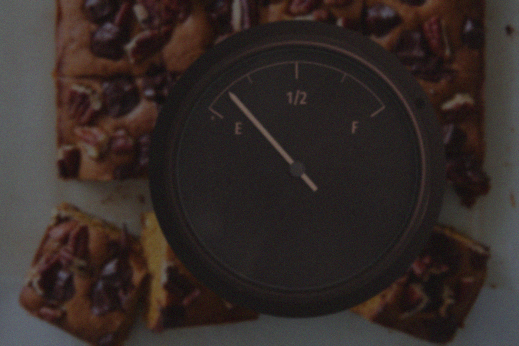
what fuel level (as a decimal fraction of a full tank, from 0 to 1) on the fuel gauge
0.125
